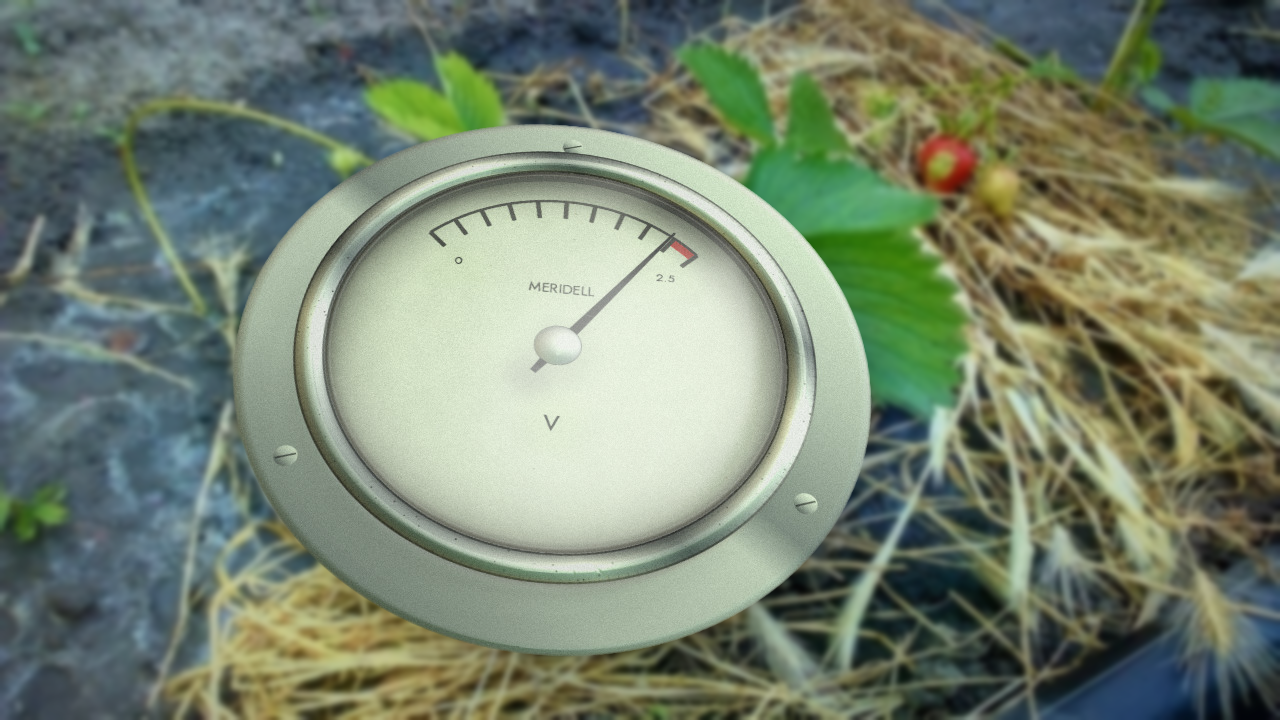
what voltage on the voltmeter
2.25 V
